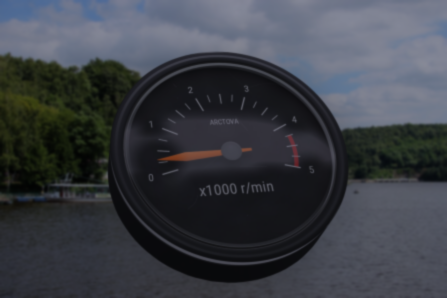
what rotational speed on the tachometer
250 rpm
